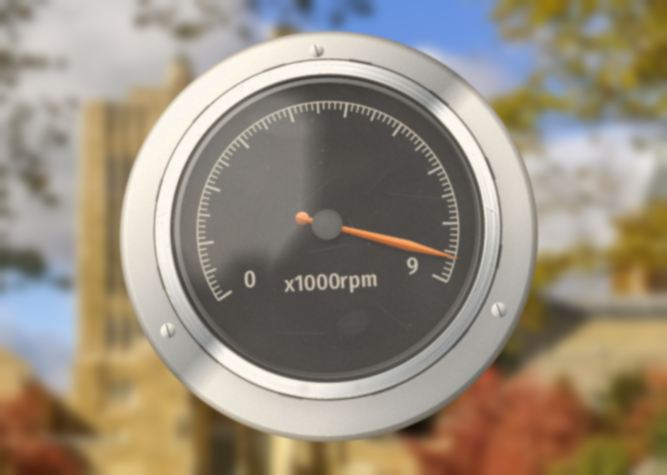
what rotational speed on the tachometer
8600 rpm
